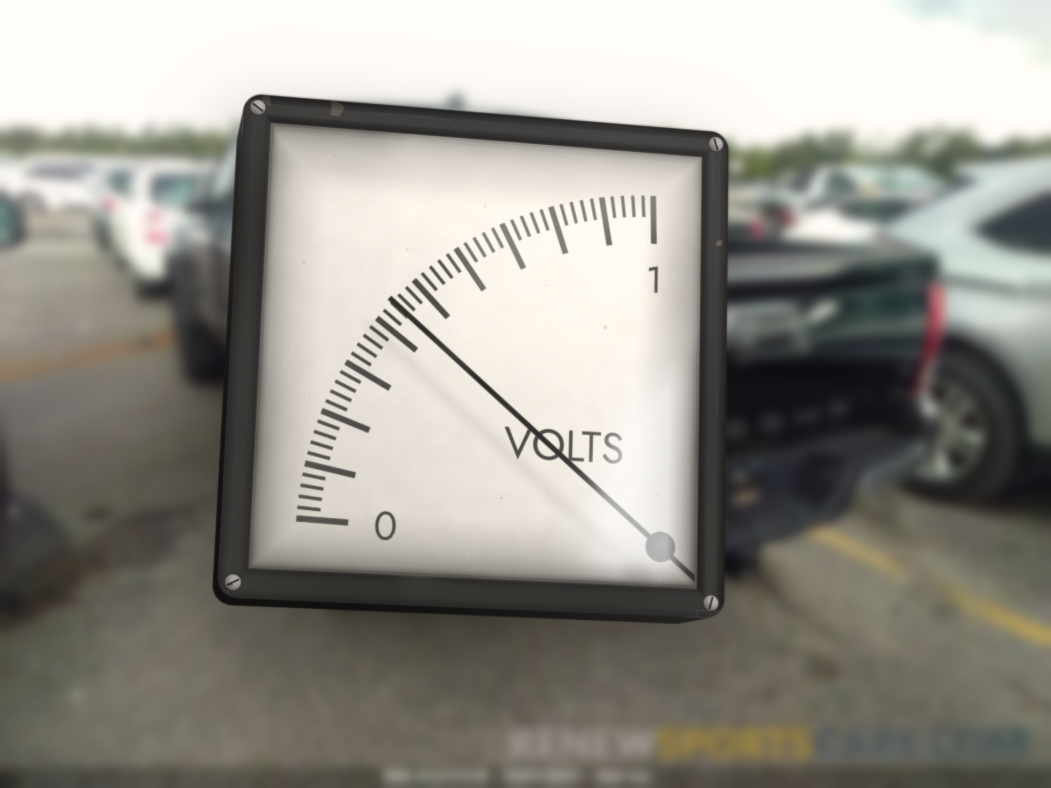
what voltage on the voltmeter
0.44 V
